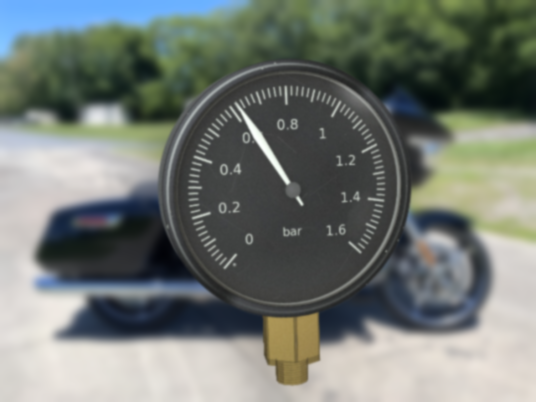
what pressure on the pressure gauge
0.62 bar
